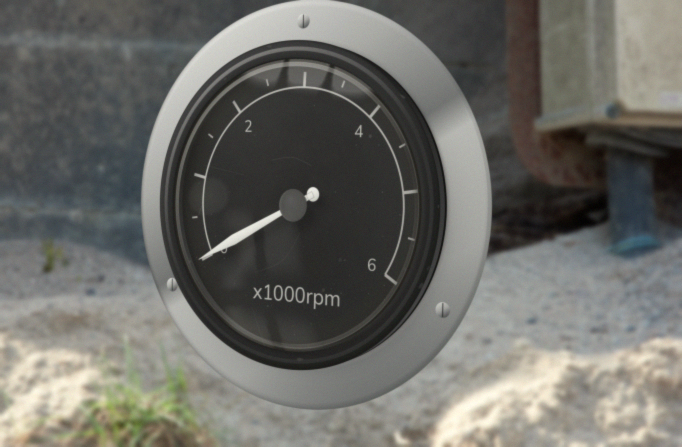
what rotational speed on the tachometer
0 rpm
